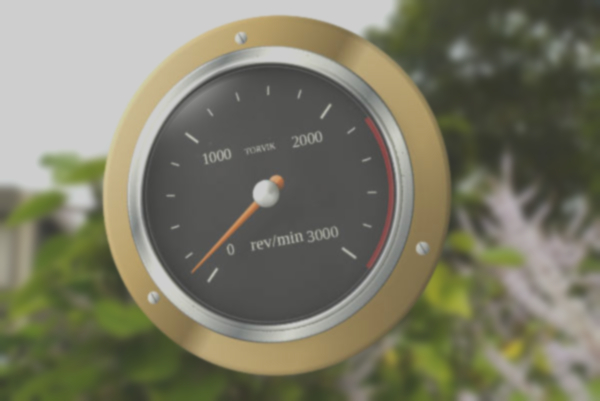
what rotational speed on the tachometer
100 rpm
